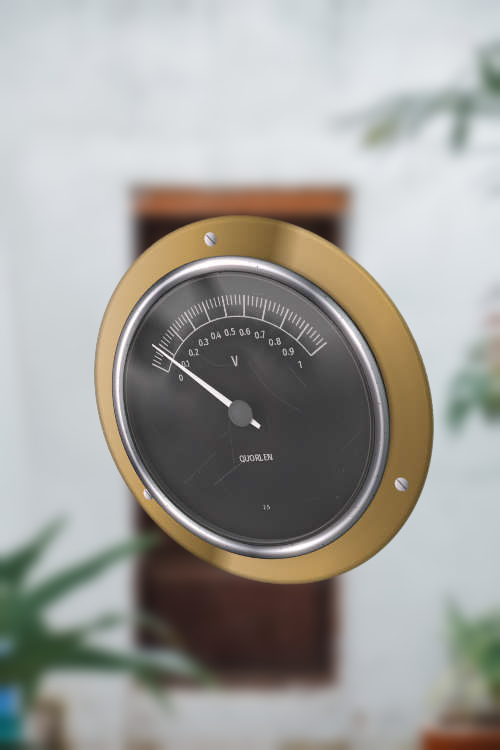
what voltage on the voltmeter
0.1 V
